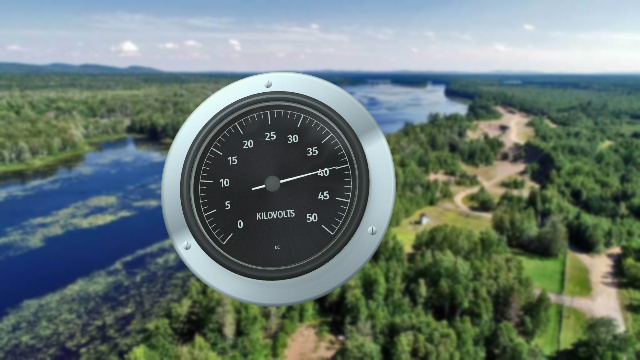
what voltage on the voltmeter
40 kV
